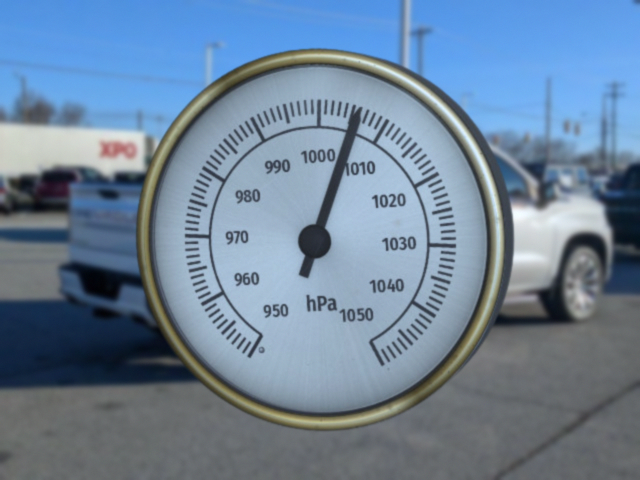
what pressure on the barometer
1006 hPa
